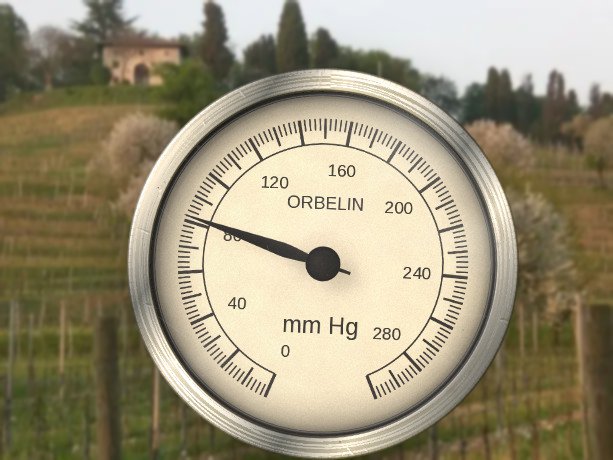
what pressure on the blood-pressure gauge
82 mmHg
